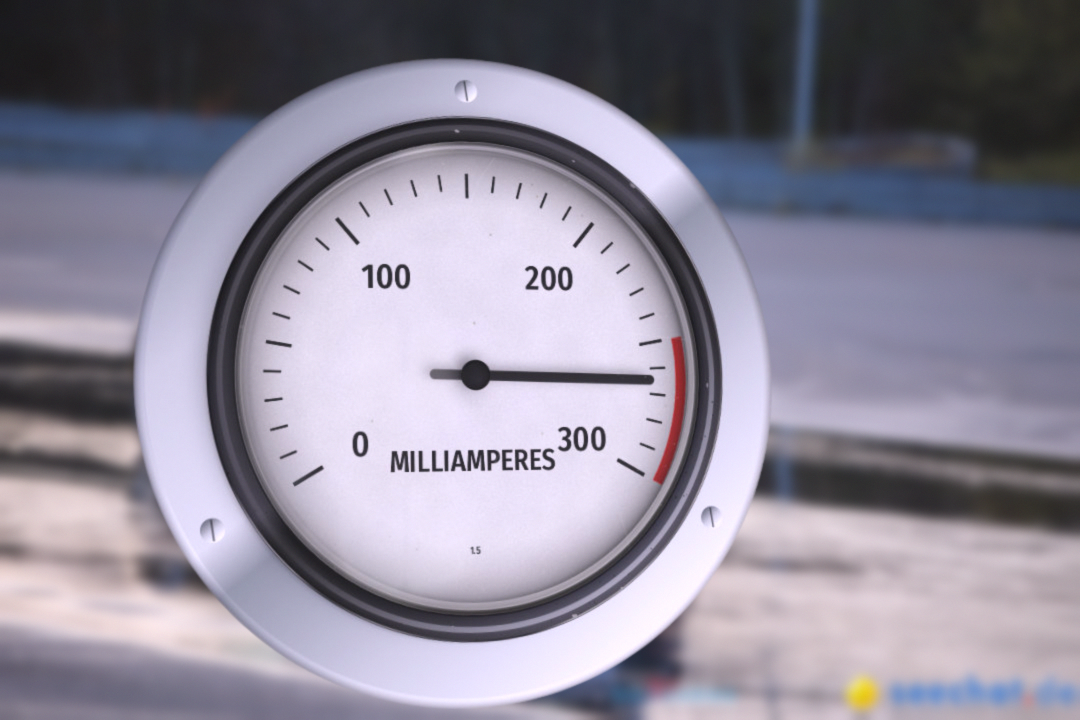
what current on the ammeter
265 mA
